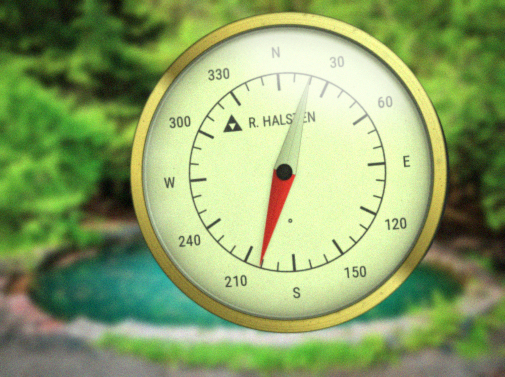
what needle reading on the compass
200 °
